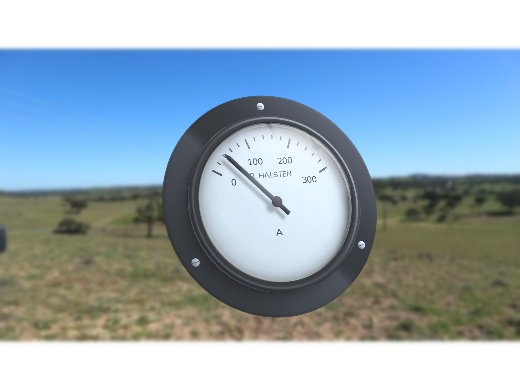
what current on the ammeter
40 A
